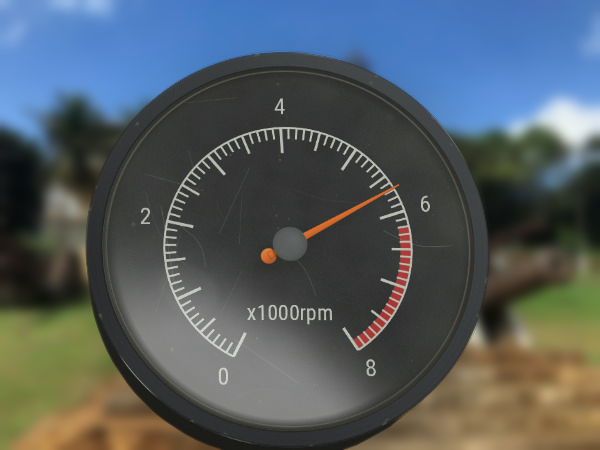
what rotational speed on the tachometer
5700 rpm
